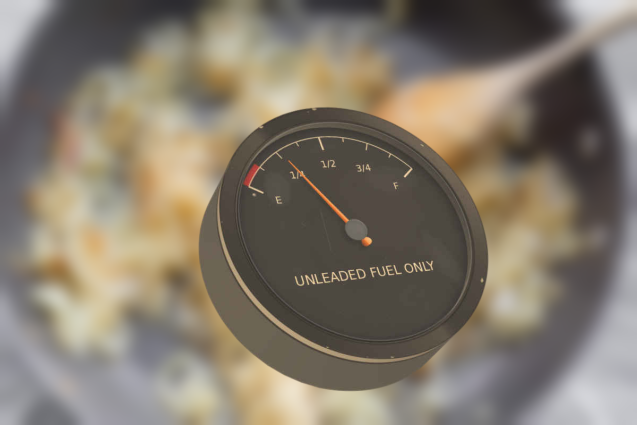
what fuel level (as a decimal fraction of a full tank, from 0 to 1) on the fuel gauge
0.25
